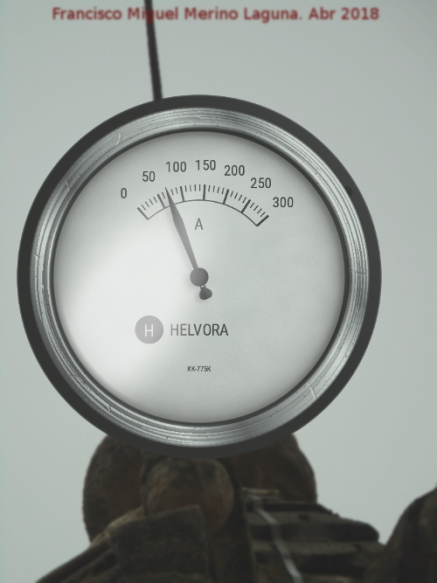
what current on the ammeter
70 A
